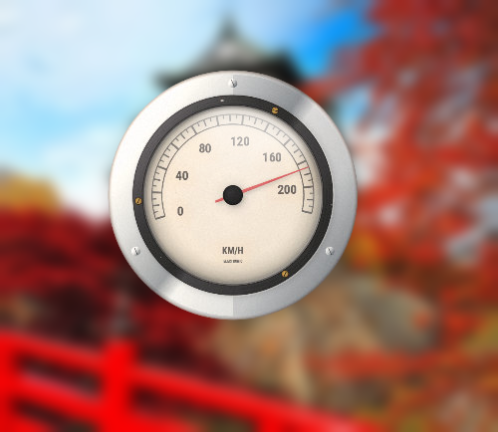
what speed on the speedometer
185 km/h
